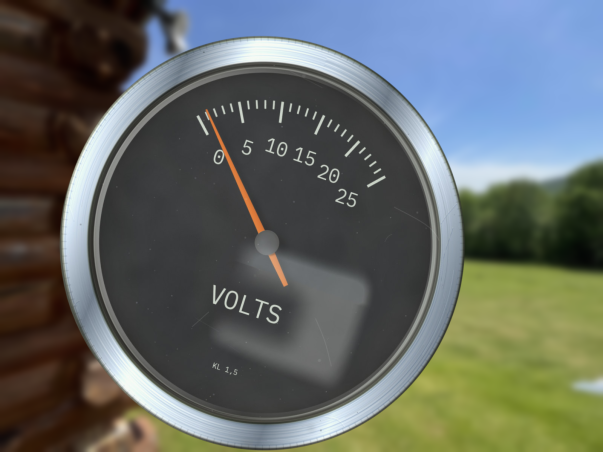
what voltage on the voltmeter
1 V
